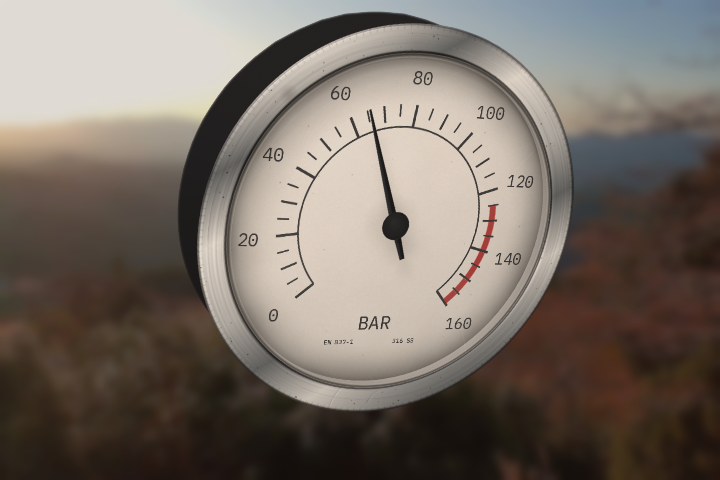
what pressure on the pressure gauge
65 bar
